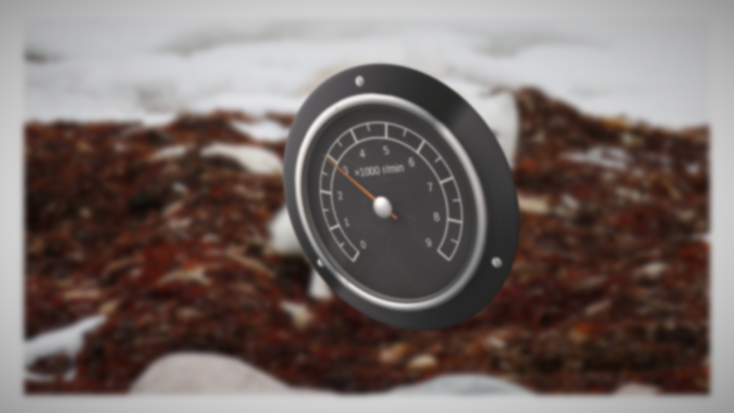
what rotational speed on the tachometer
3000 rpm
